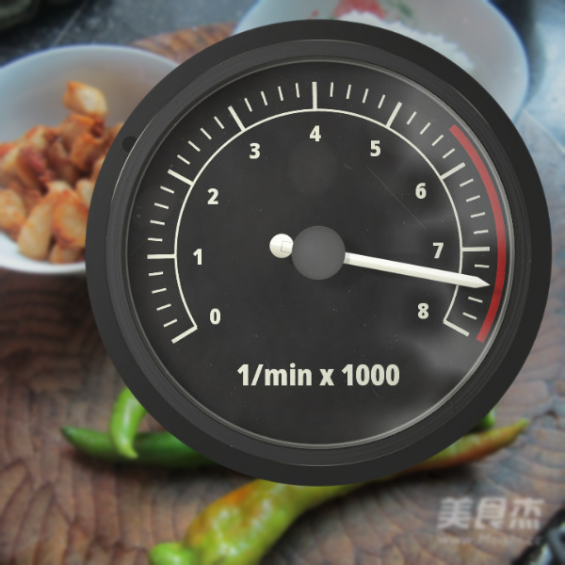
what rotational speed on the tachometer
7400 rpm
